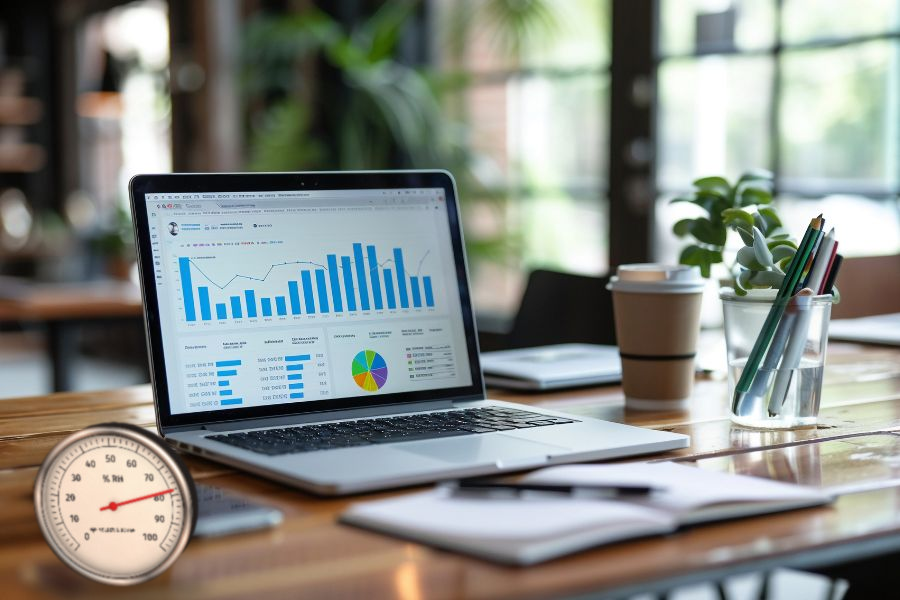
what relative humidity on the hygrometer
78 %
